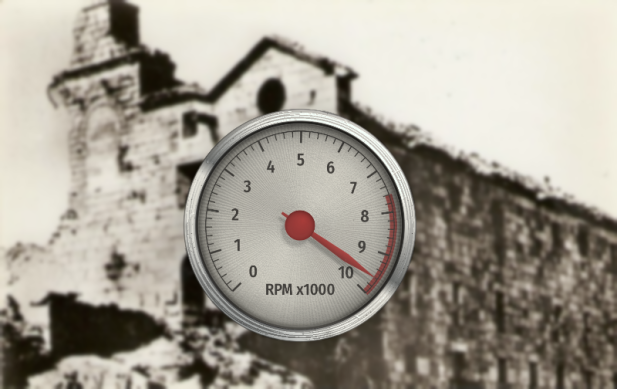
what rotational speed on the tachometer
9600 rpm
